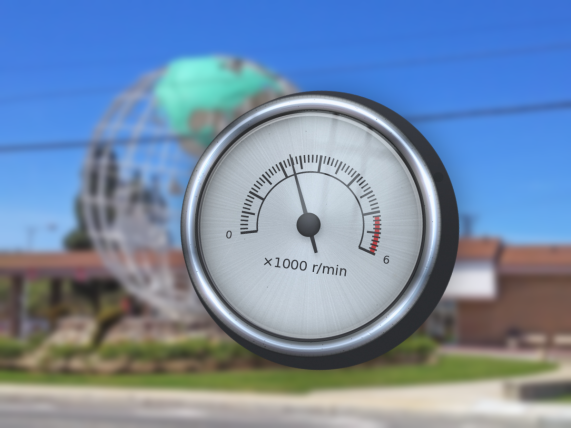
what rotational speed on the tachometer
2300 rpm
